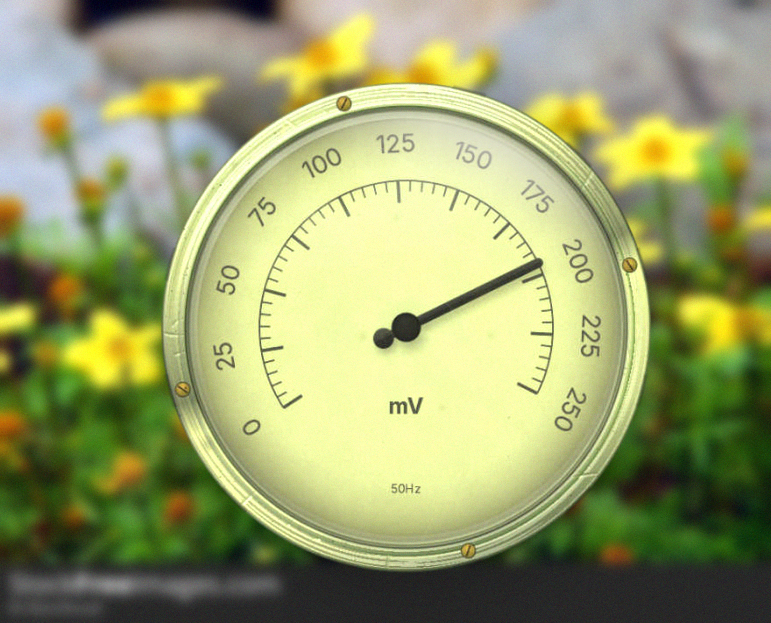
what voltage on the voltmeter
195 mV
